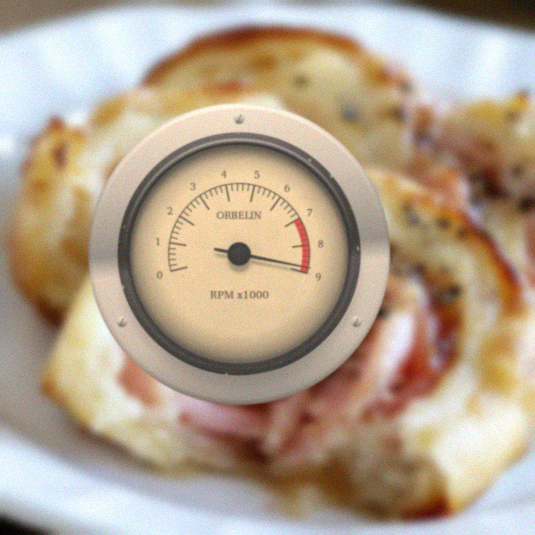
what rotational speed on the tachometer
8800 rpm
